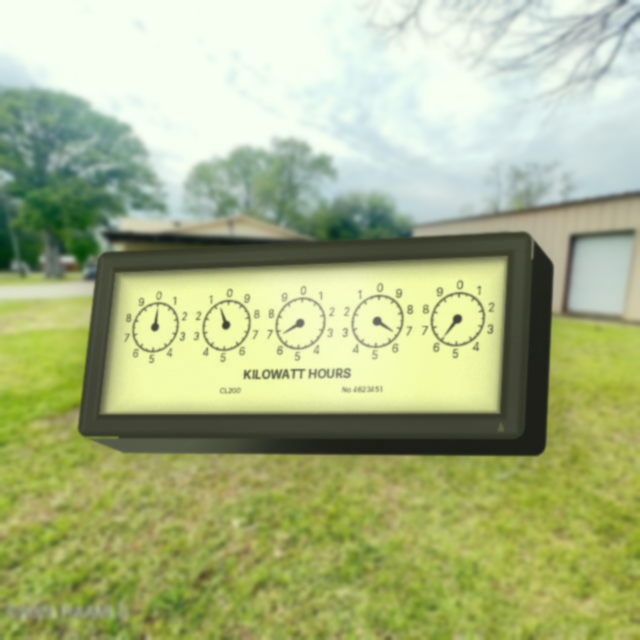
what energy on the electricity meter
666 kWh
